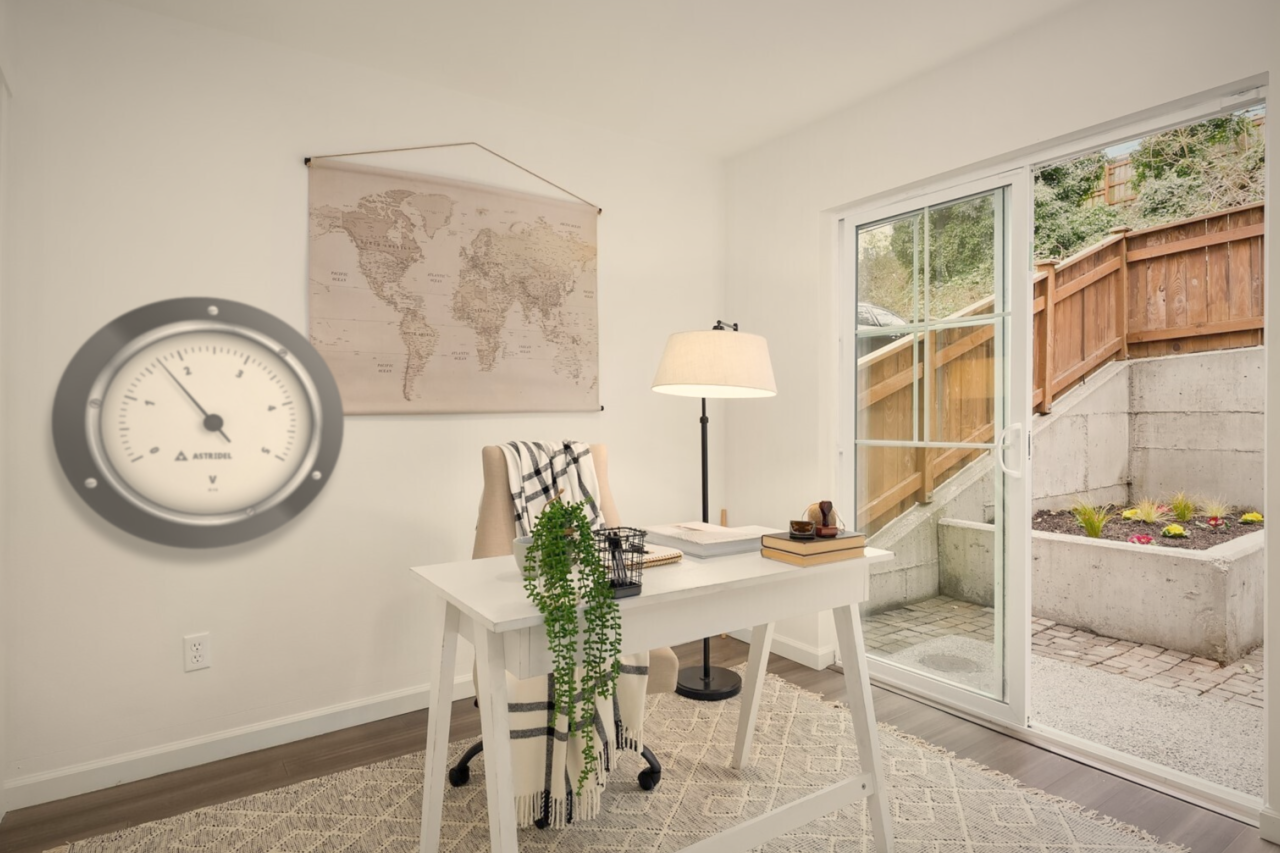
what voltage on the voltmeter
1.7 V
